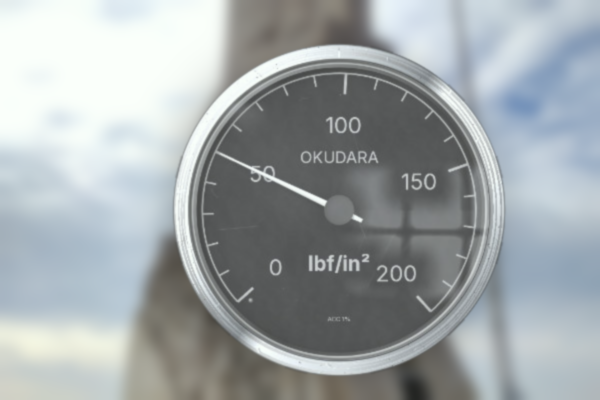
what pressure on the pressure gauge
50 psi
